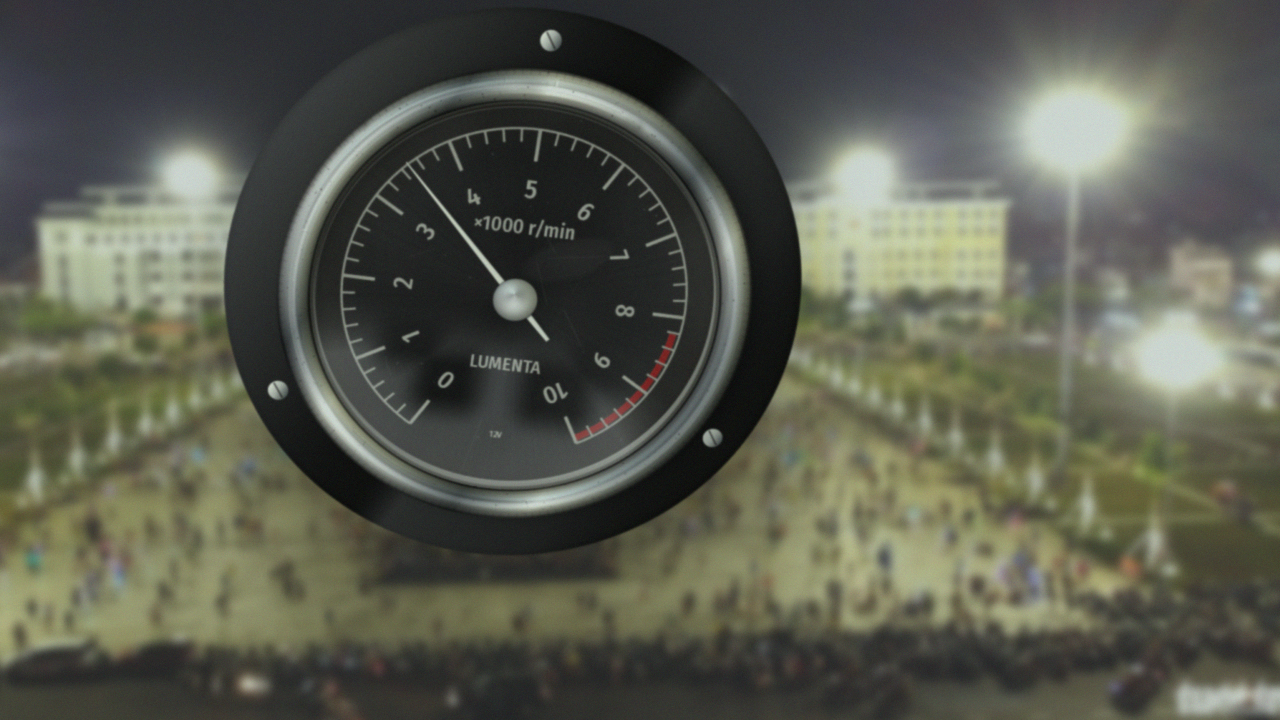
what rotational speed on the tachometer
3500 rpm
